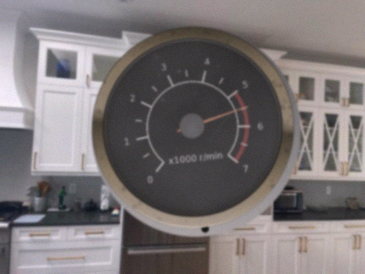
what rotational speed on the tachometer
5500 rpm
